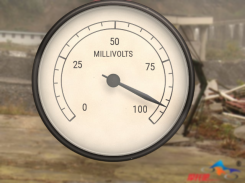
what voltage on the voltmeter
92.5 mV
